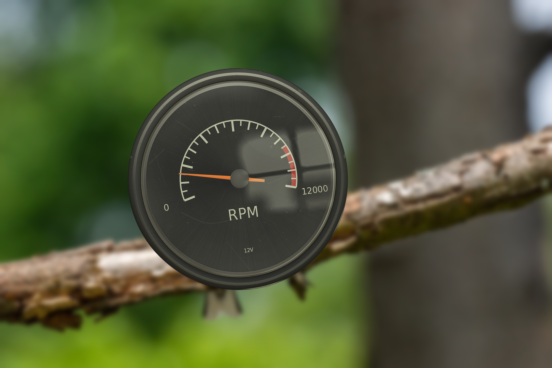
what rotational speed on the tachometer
1500 rpm
